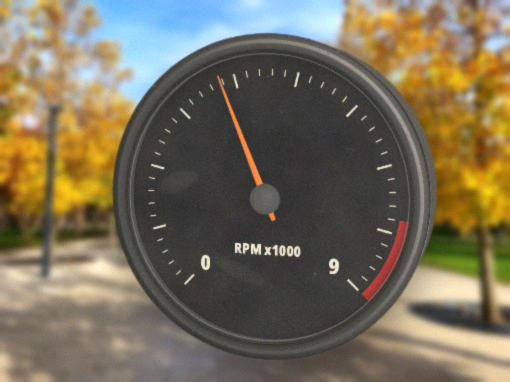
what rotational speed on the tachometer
3800 rpm
